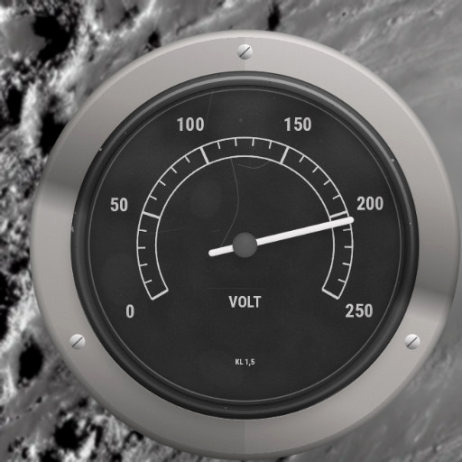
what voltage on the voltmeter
205 V
